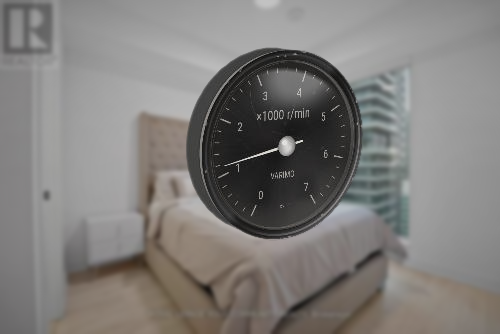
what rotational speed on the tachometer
1200 rpm
